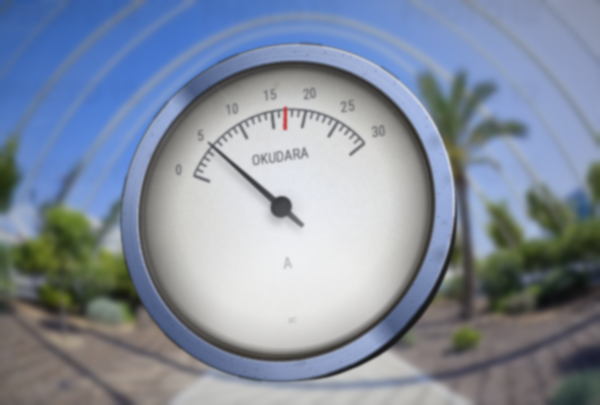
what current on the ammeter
5 A
